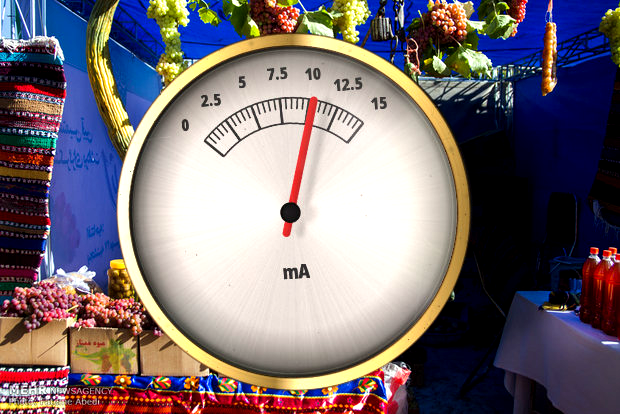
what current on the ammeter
10.5 mA
